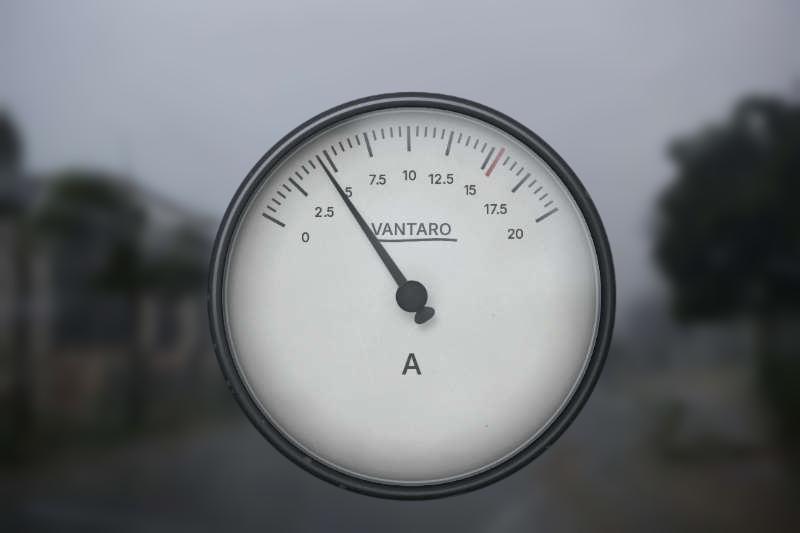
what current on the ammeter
4.5 A
